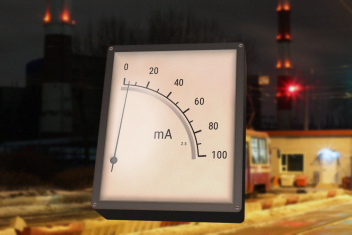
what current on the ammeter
5 mA
